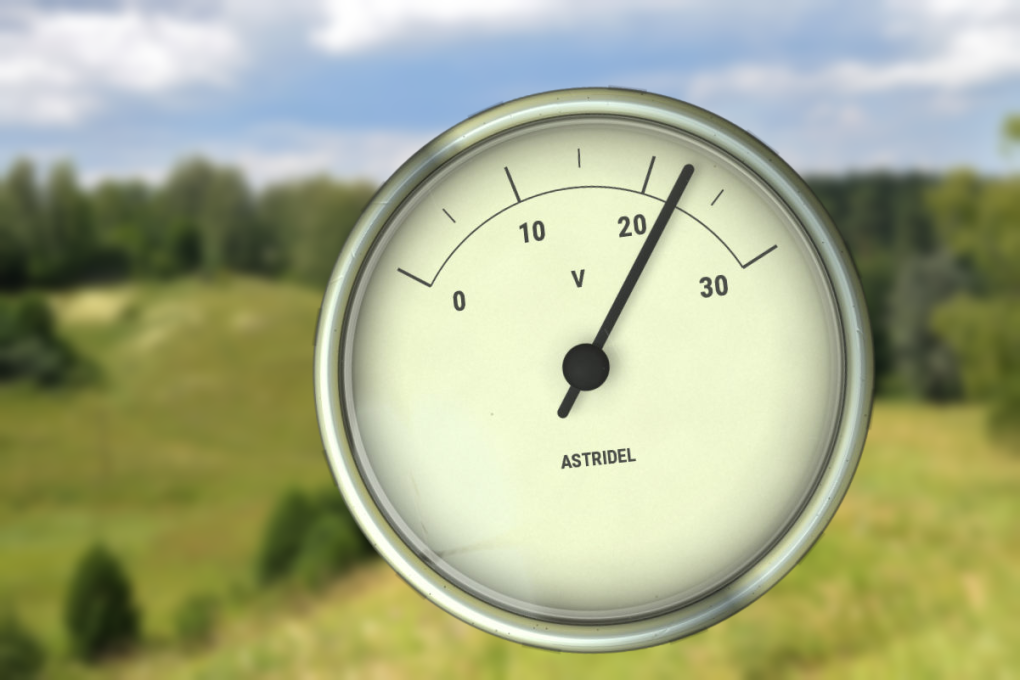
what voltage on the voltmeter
22.5 V
